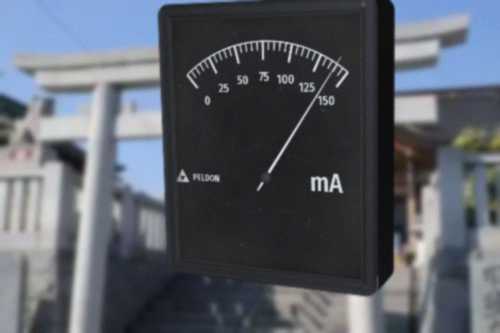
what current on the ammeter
140 mA
